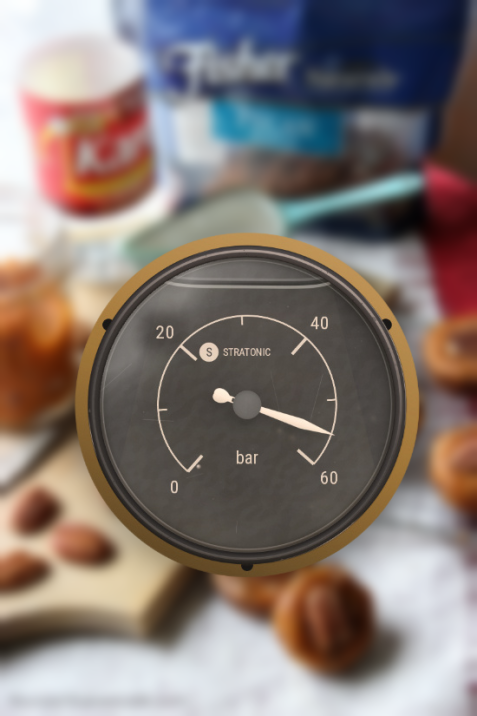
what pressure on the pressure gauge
55 bar
